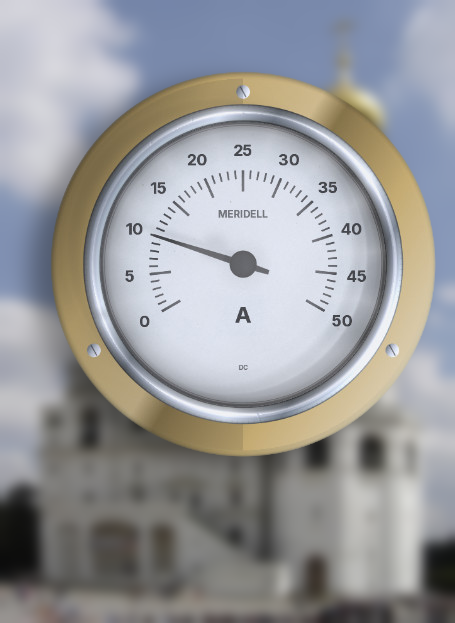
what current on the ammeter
10 A
